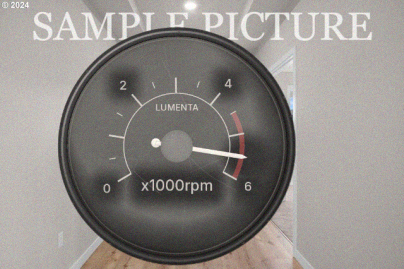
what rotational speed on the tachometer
5500 rpm
